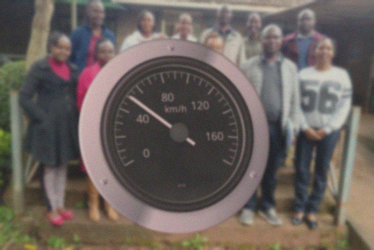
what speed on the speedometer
50 km/h
